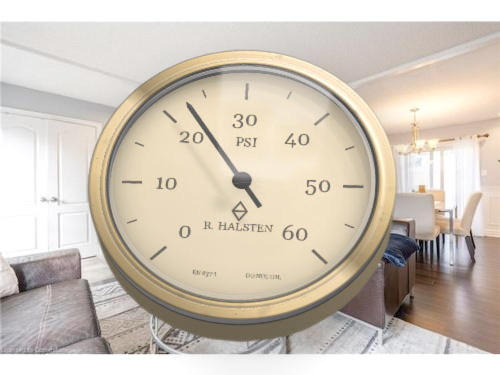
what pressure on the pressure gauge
22.5 psi
